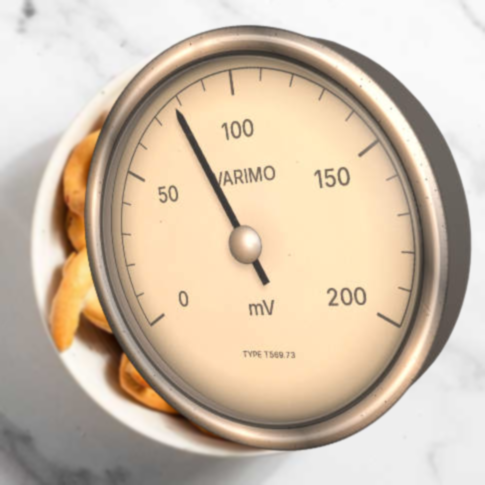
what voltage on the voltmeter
80 mV
